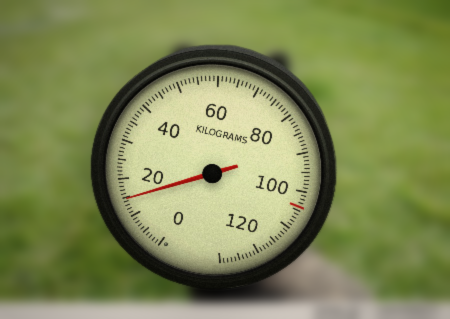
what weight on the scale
15 kg
